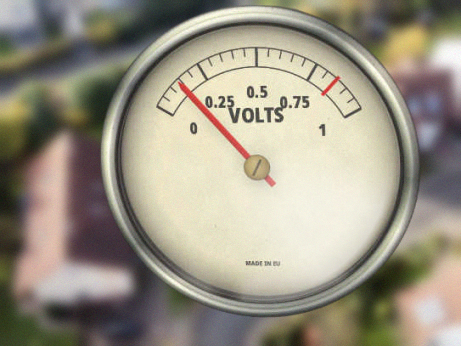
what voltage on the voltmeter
0.15 V
